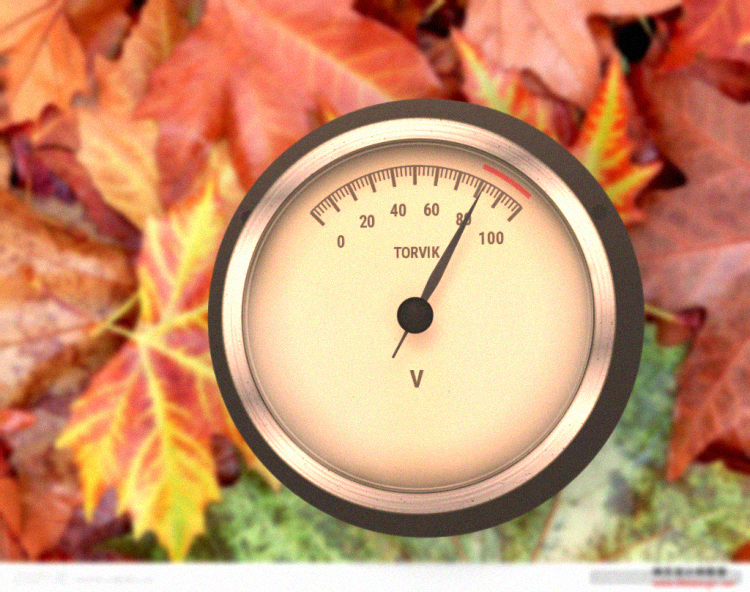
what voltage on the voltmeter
82 V
